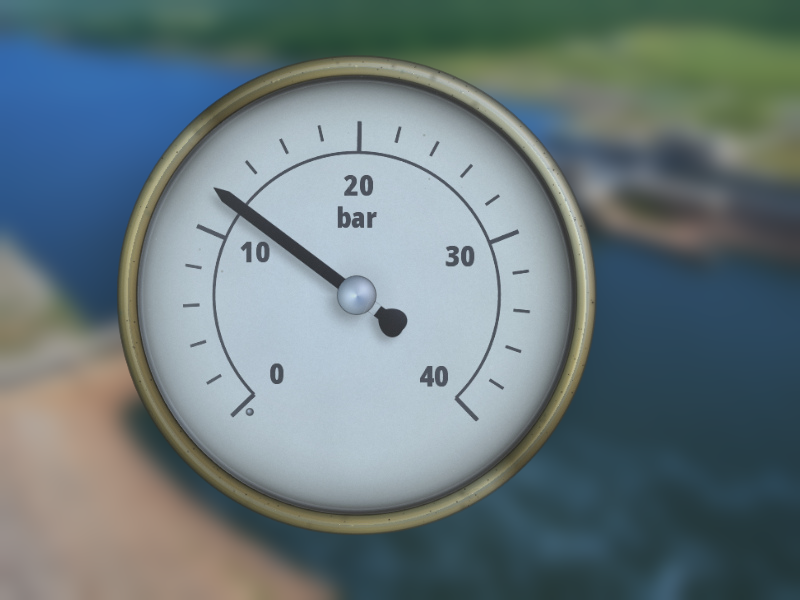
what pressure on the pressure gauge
12 bar
